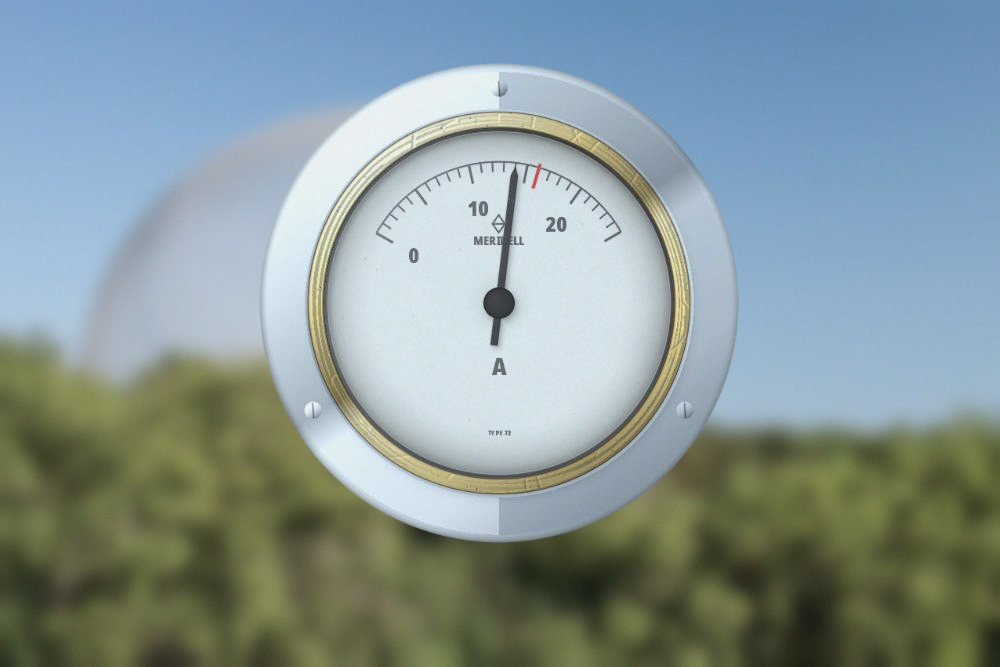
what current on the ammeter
14 A
